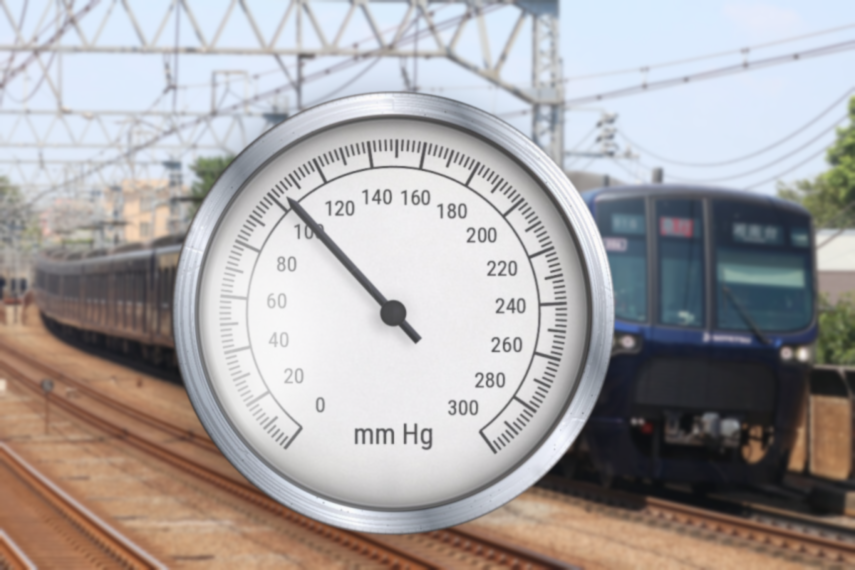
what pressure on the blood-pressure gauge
104 mmHg
